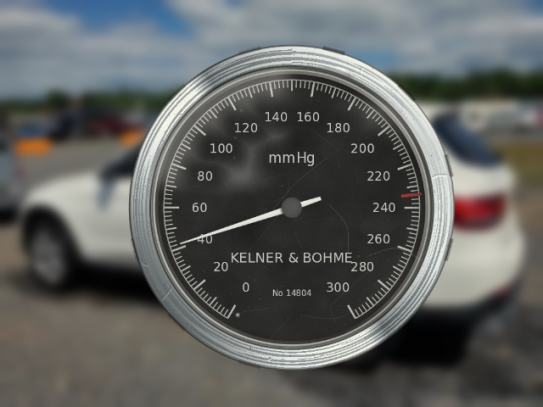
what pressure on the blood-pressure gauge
42 mmHg
